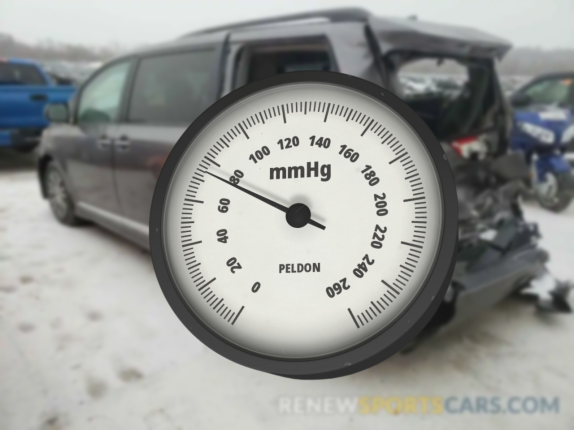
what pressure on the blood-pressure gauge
74 mmHg
